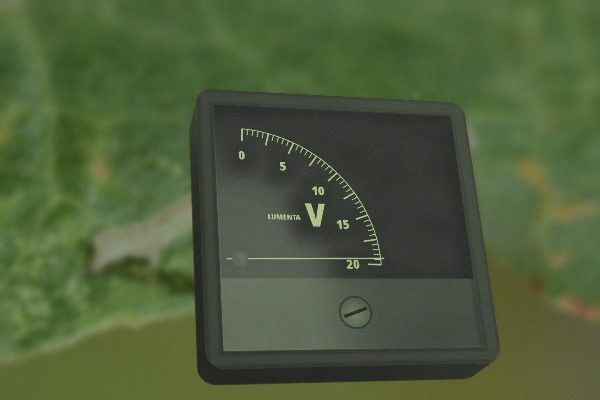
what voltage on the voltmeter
19.5 V
